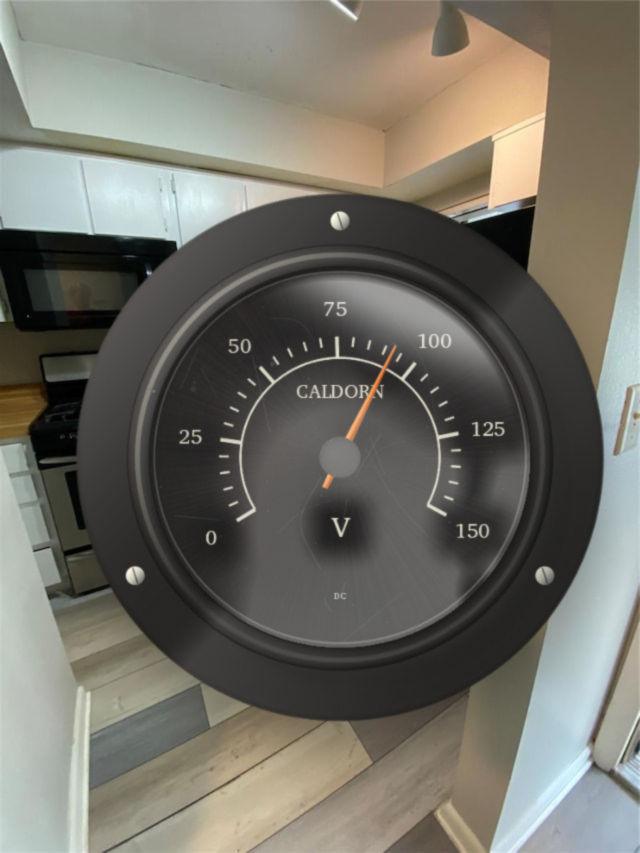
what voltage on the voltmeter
92.5 V
